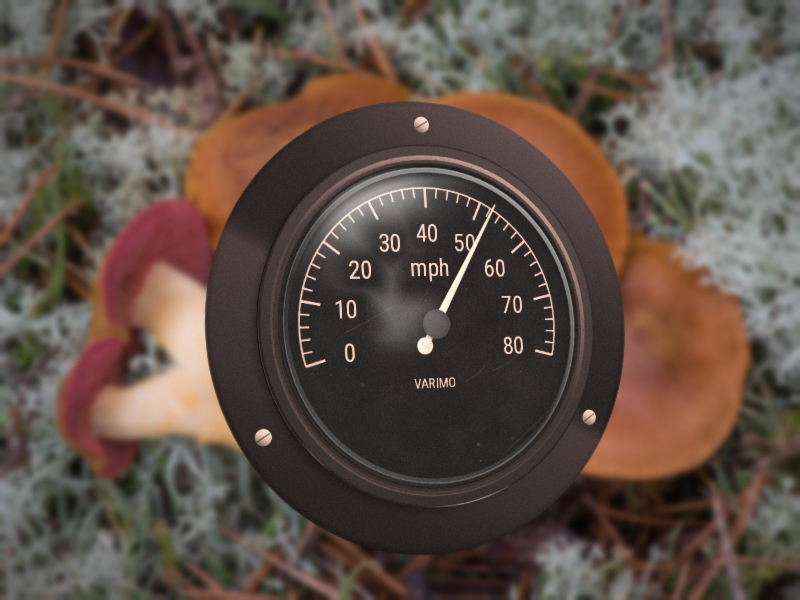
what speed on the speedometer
52 mph
